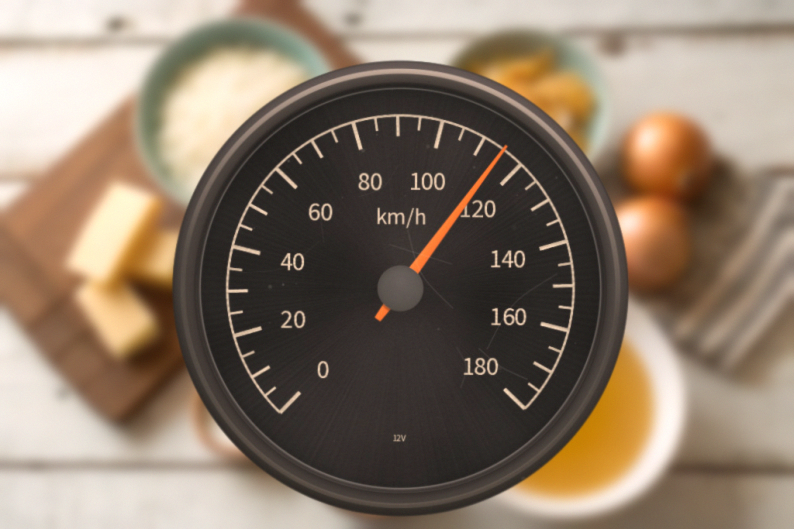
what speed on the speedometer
115 km/h
